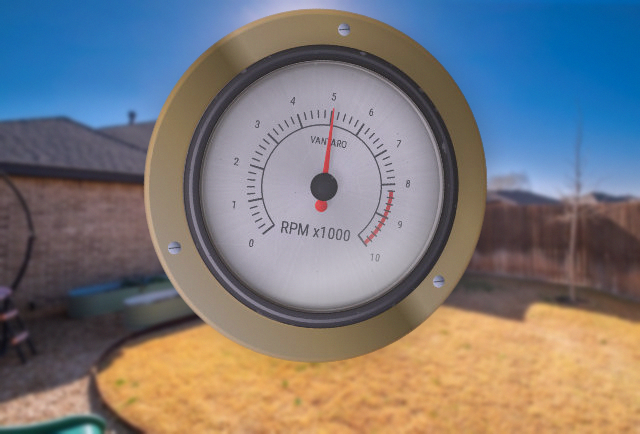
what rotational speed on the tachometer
5000 rpm
